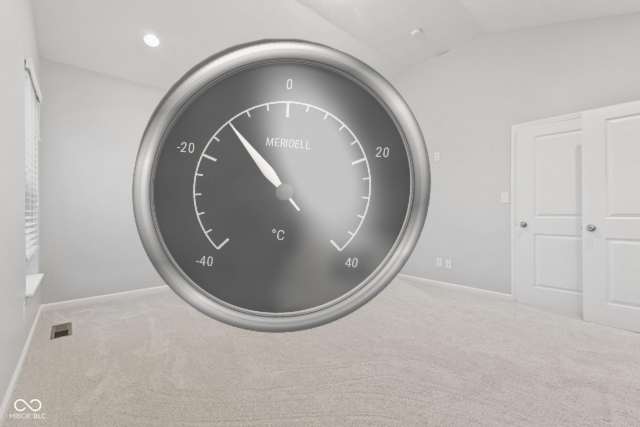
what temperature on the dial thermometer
-12 °C
